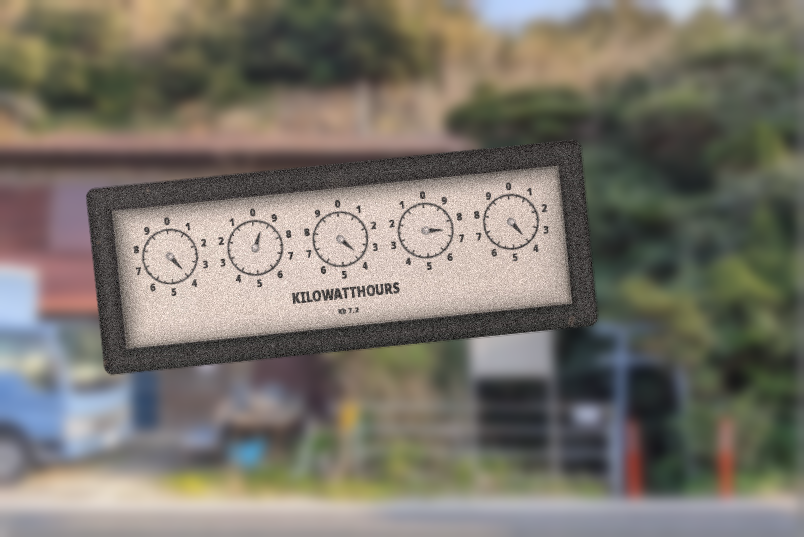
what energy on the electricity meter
39374 kWh
